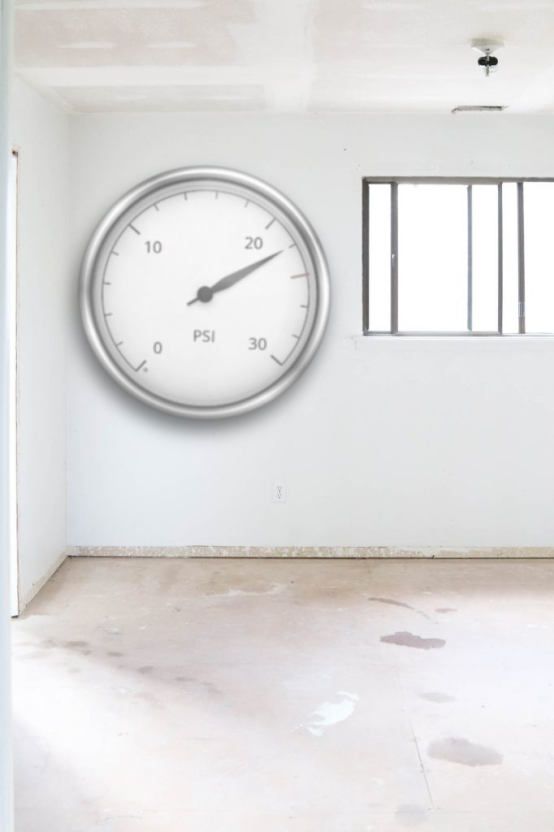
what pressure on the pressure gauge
22 psi
